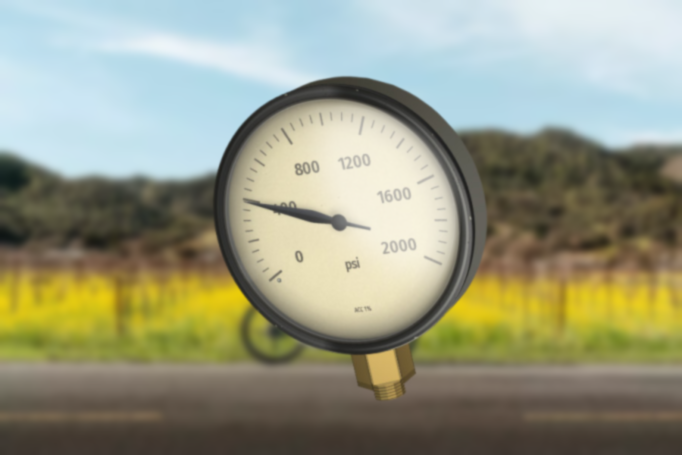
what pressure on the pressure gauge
400 psi
